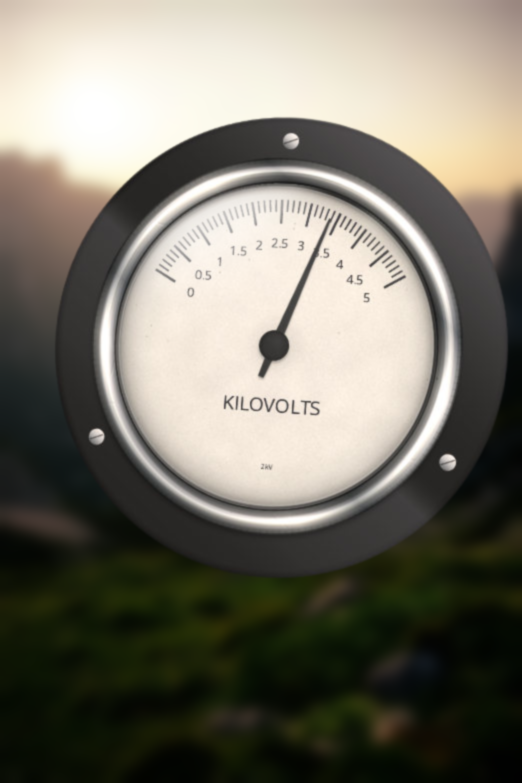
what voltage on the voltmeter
3.4 kV
